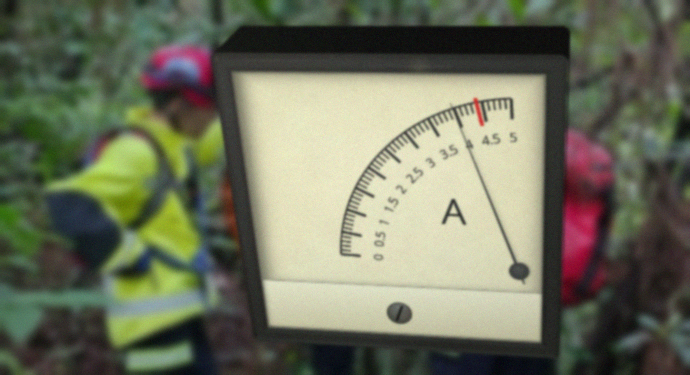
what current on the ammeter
4 A
